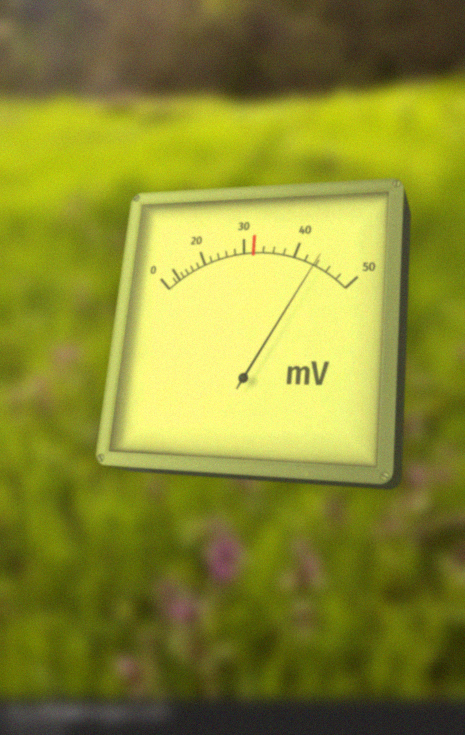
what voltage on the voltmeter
44 mV
